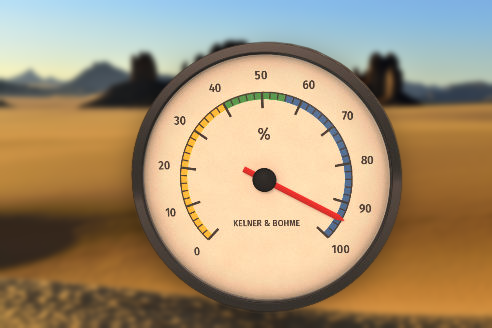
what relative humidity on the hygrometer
94 %
